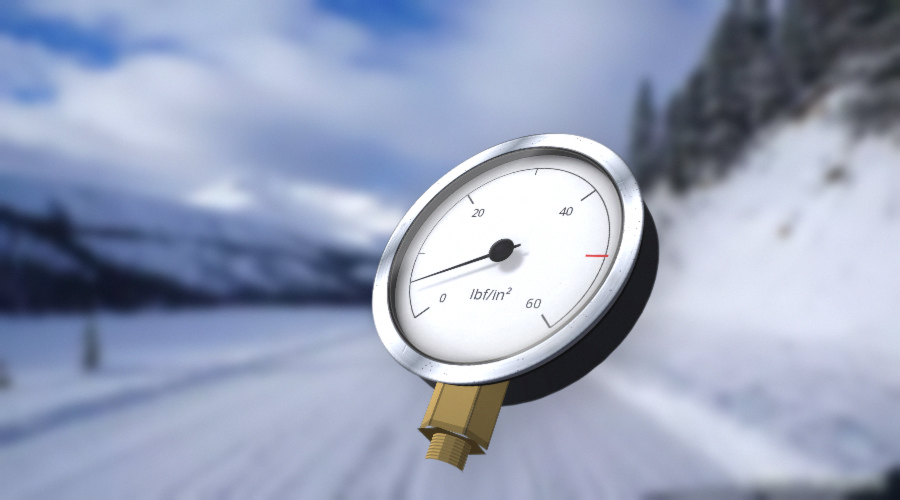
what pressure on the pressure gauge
5 psi
